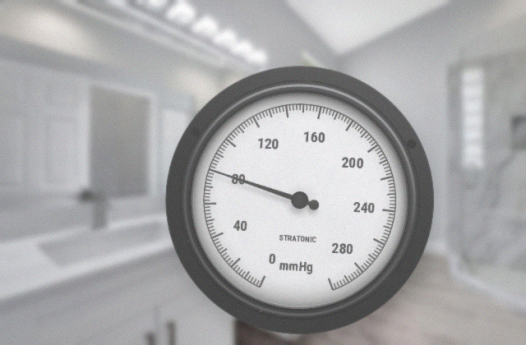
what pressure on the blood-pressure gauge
80 mmHg
